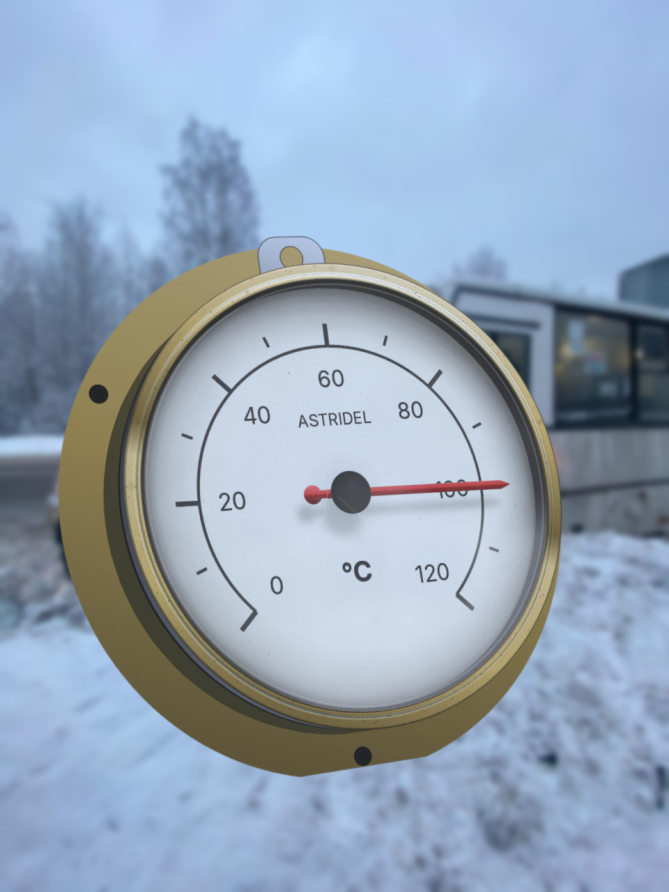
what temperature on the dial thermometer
100 °C
